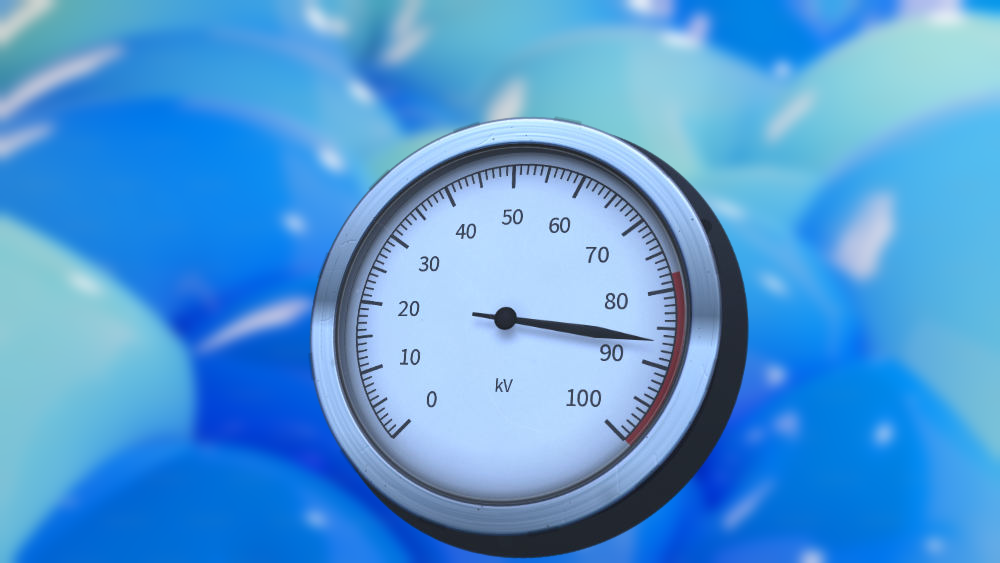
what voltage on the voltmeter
87 kV
